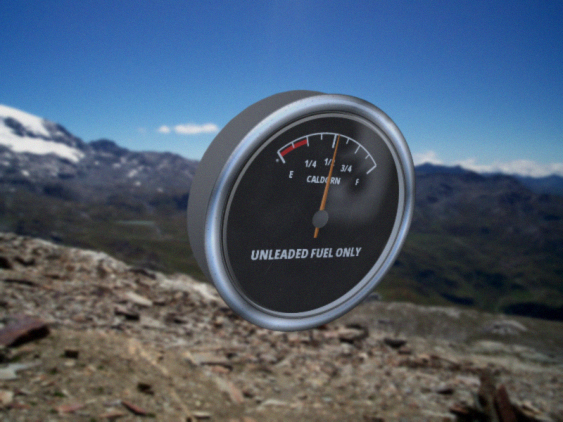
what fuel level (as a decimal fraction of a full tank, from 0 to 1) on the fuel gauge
0.5
